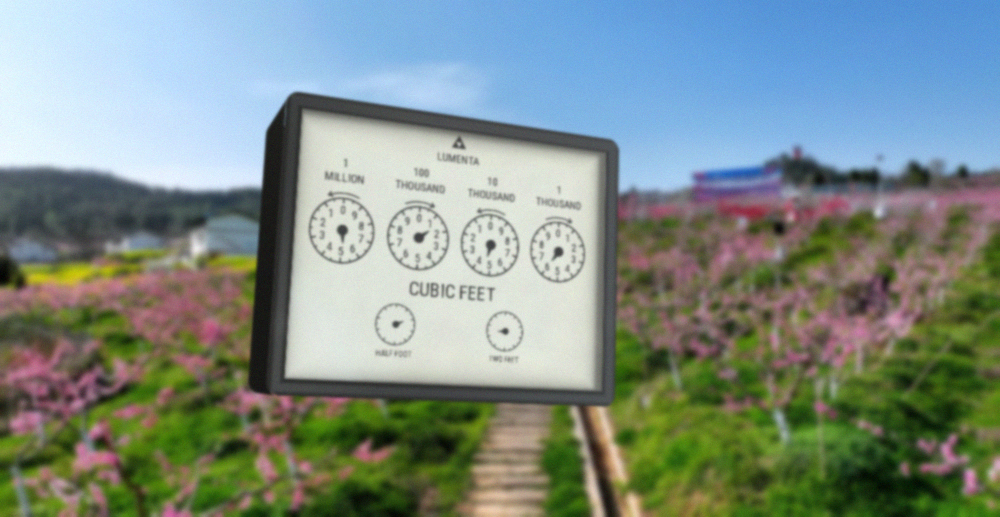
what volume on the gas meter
514600 ft³
